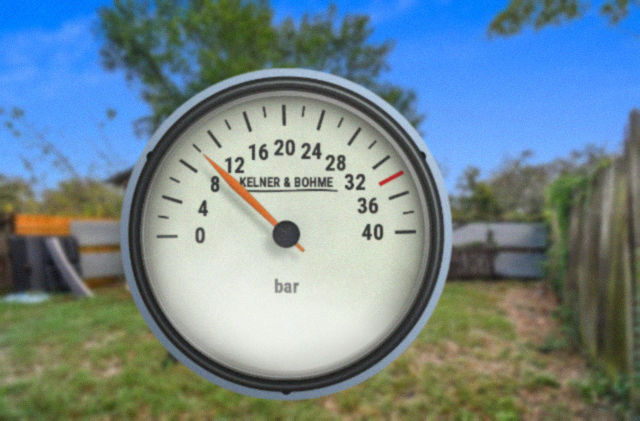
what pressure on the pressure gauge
10 bar
